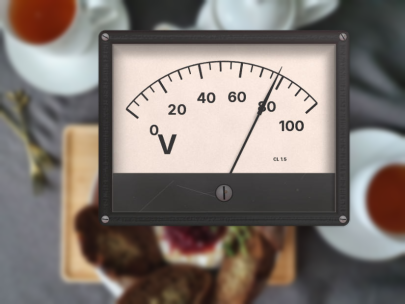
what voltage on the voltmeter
77.5 V
